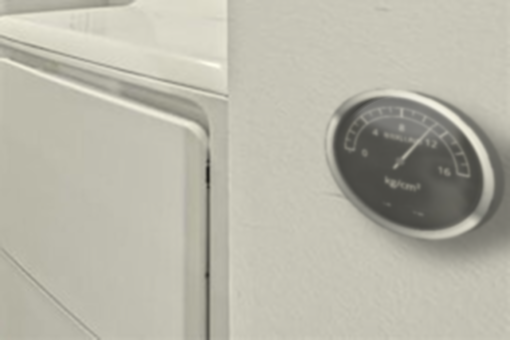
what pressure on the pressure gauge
11 kg/cm²
